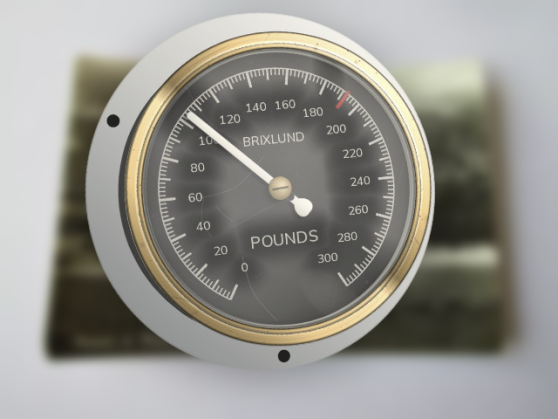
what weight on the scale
104 lb
